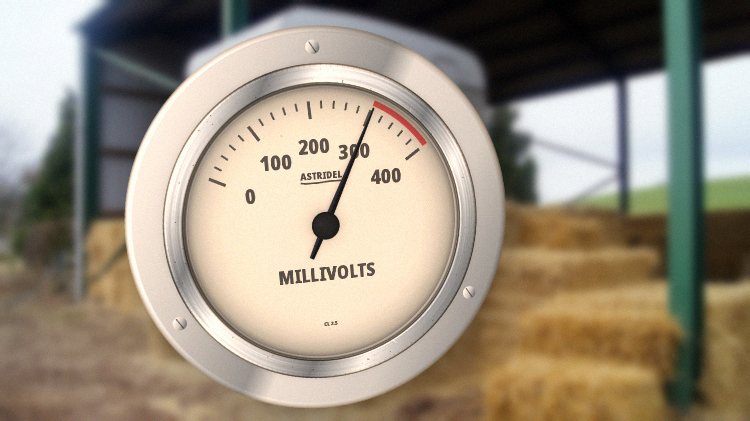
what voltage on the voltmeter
300 mV
